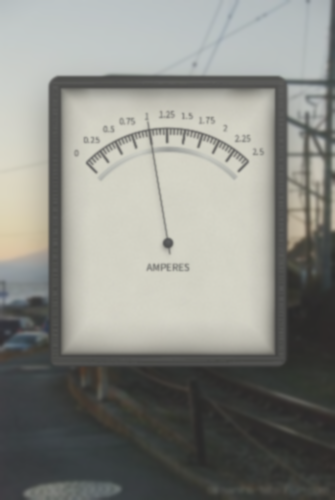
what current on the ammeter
1 A
